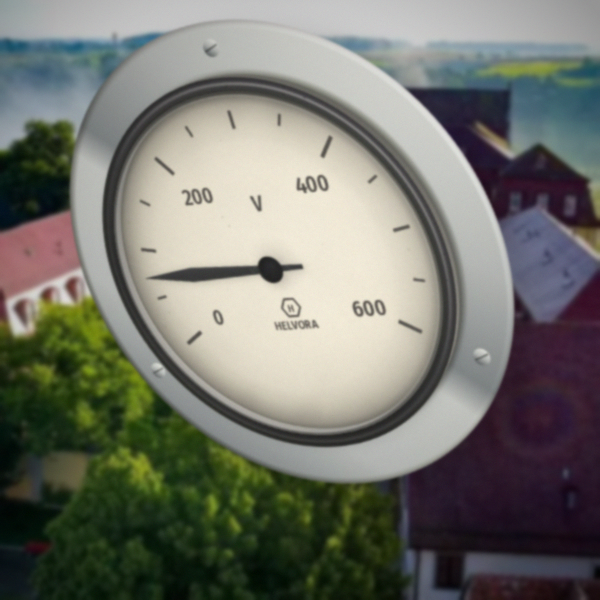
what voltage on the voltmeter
75 V
